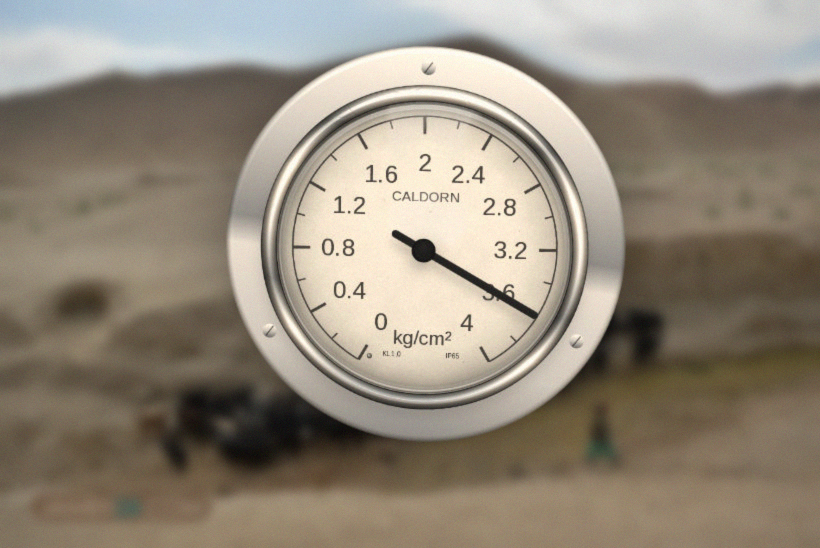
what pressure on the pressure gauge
3.6 kg/cm²
